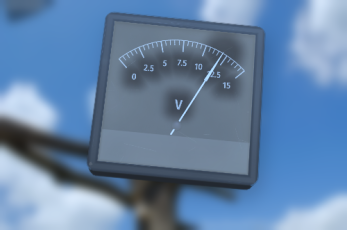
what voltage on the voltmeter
12 V
